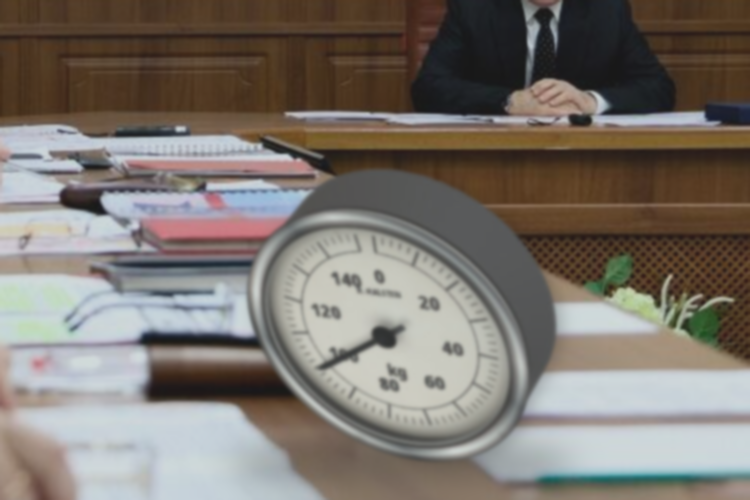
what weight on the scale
100 kg
